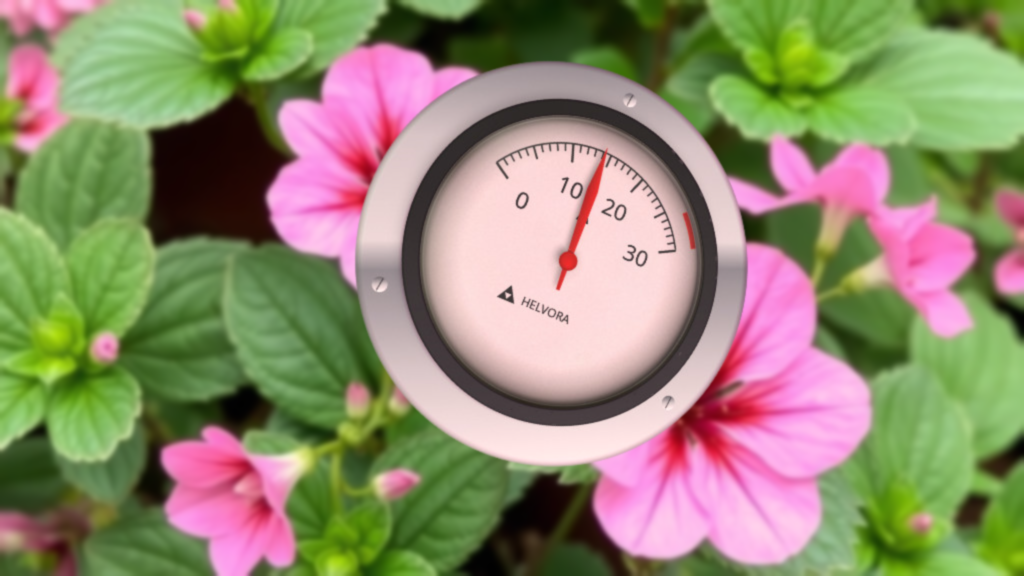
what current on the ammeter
14 A
